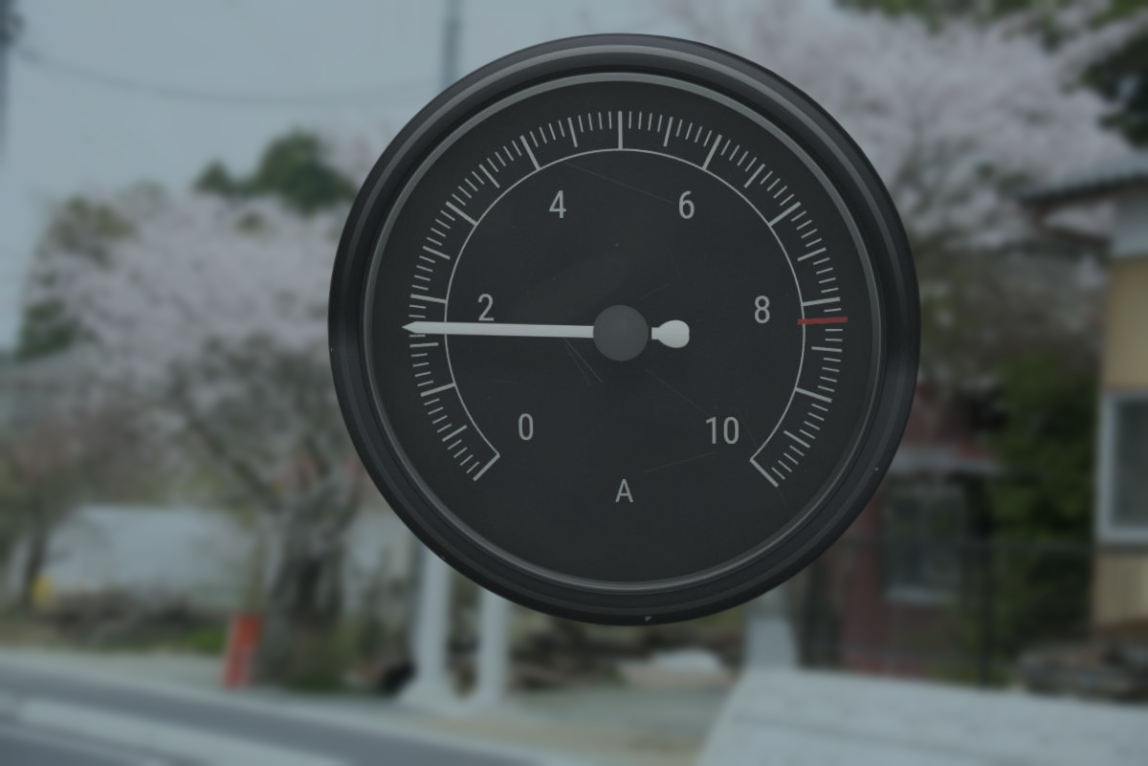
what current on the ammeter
1.7 A
